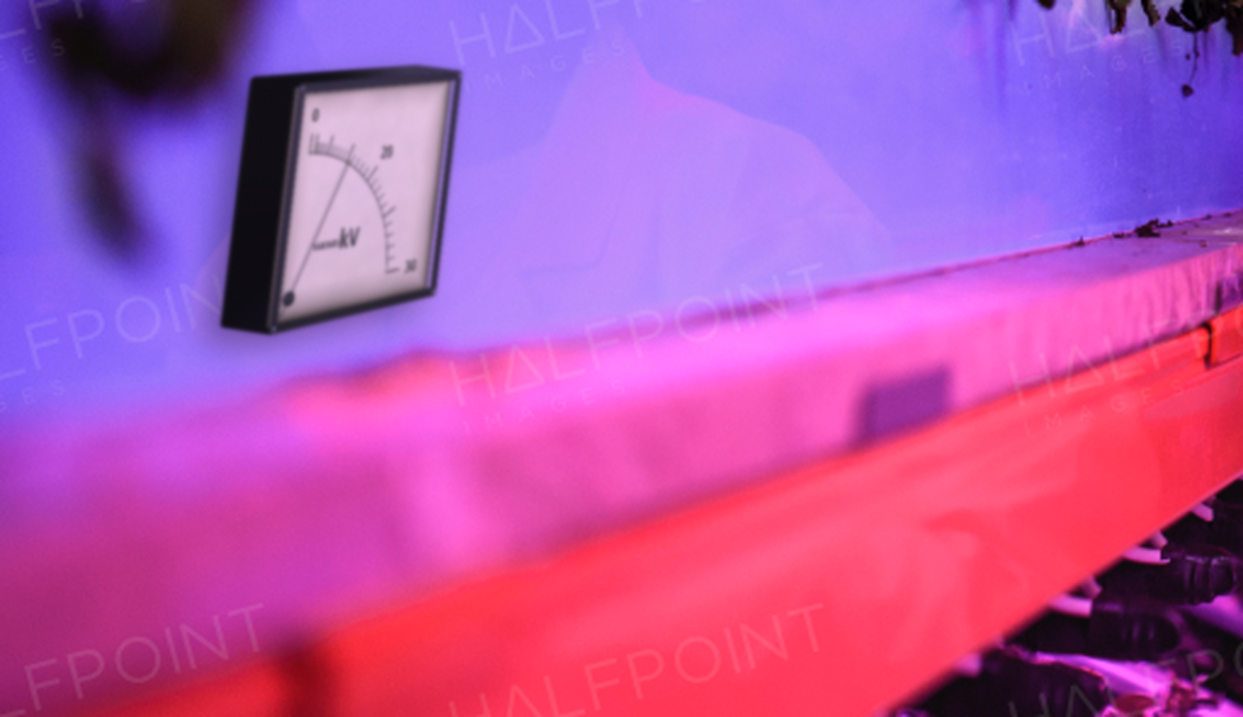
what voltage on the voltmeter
15 kV
